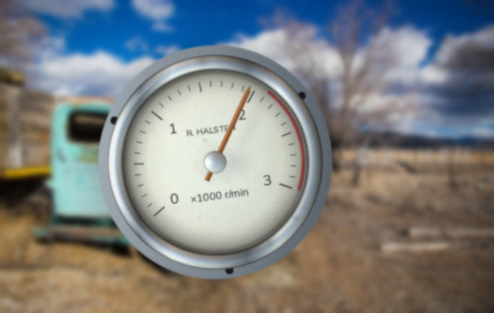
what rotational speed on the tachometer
1950 rpm
